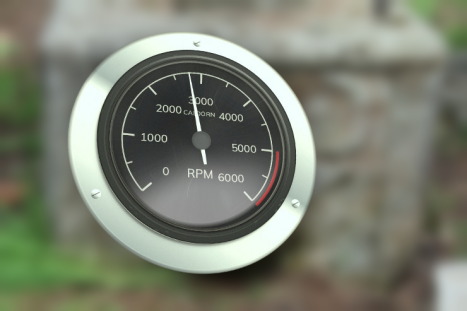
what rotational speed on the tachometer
2750 rpm
